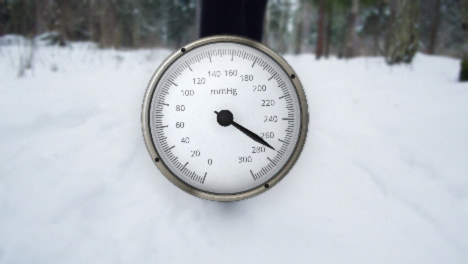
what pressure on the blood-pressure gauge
270 mmHg
